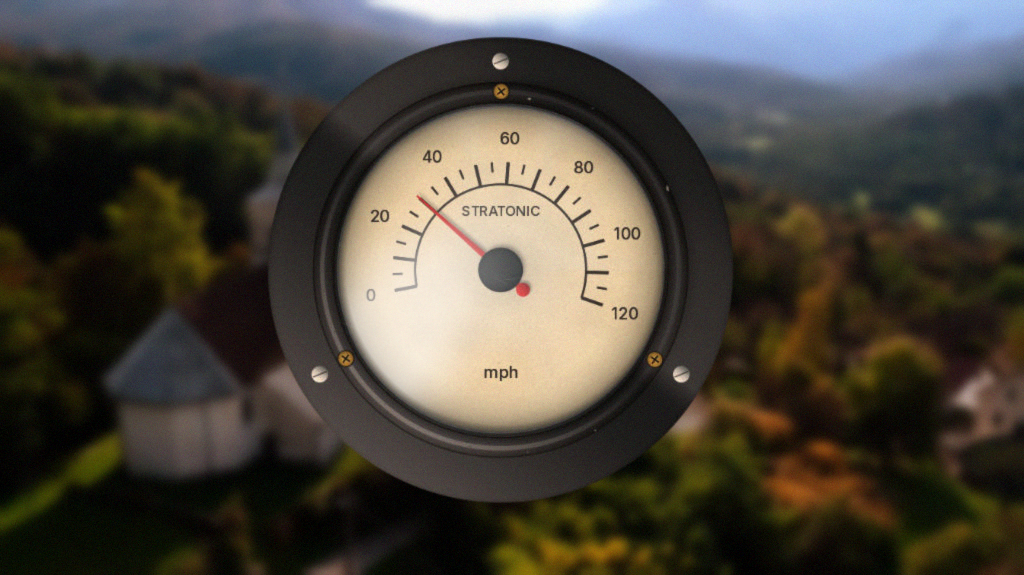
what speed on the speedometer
30 mph
